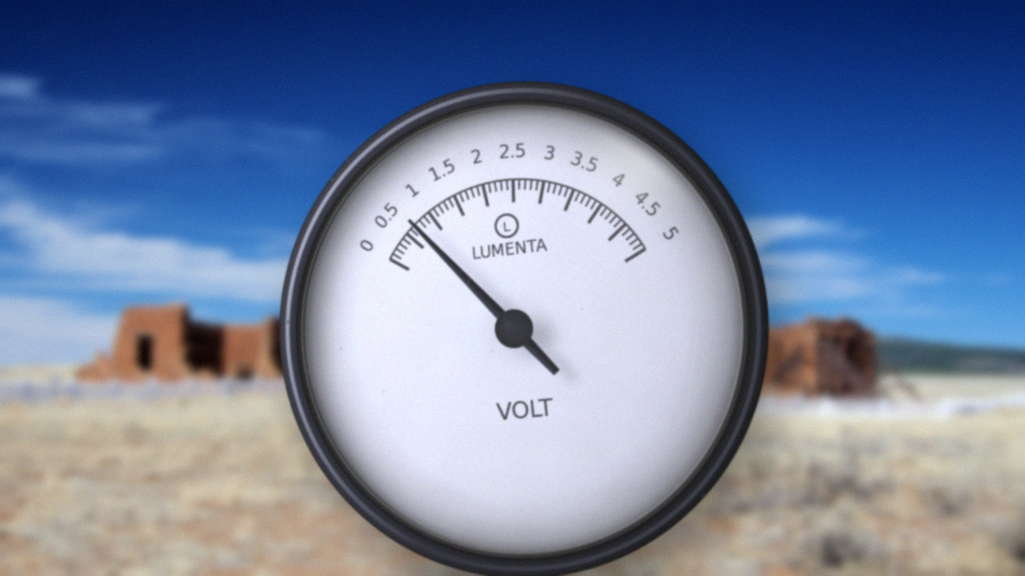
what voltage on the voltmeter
0.7 V
